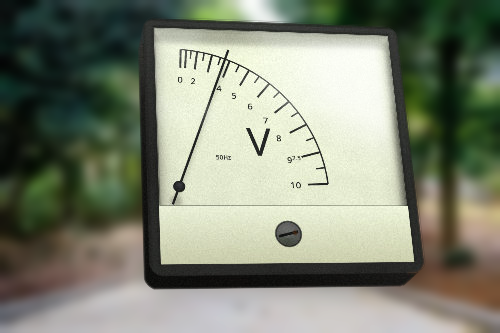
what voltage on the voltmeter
3.75 V
